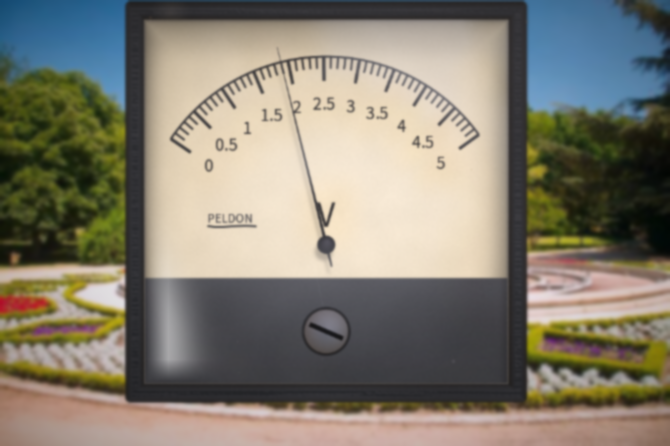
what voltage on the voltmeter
1.9 V
